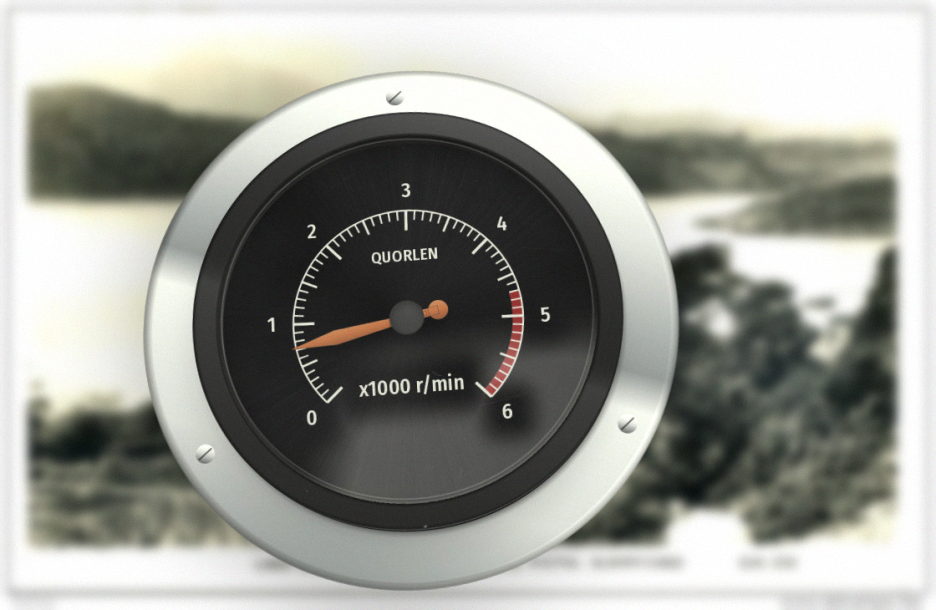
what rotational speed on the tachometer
700 rpm
